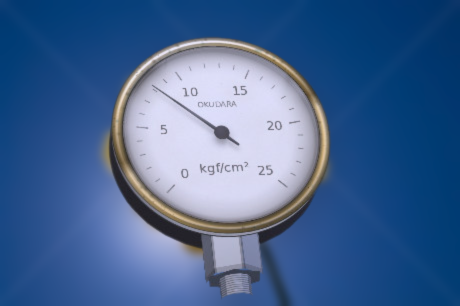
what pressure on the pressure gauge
8 kg/cm²
